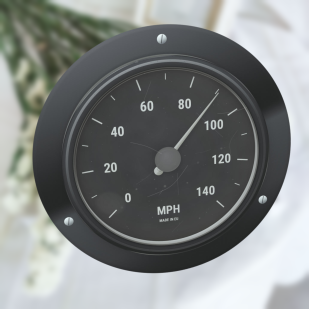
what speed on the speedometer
90 mph
